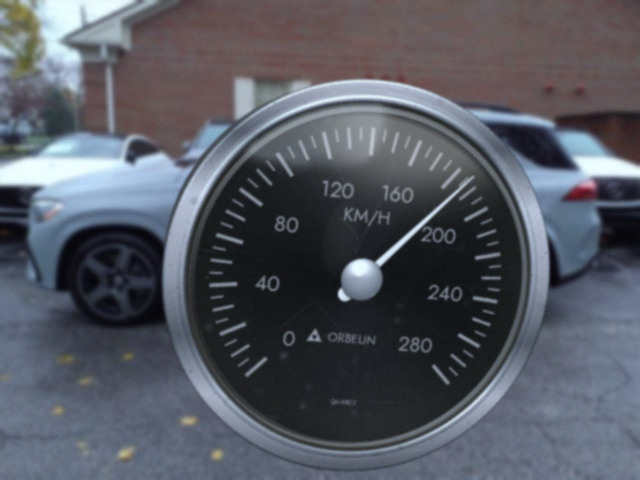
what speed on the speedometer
185 km/h
